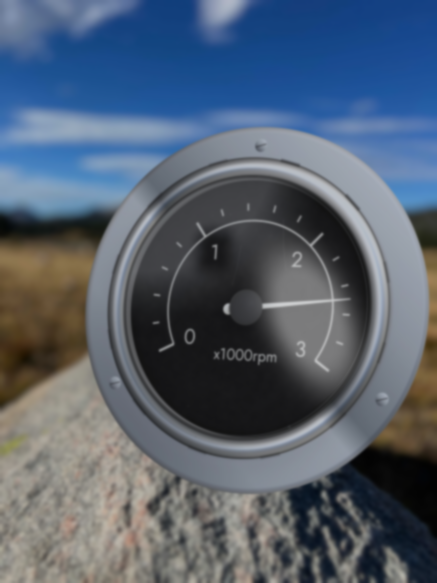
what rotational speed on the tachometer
2500 rpm
